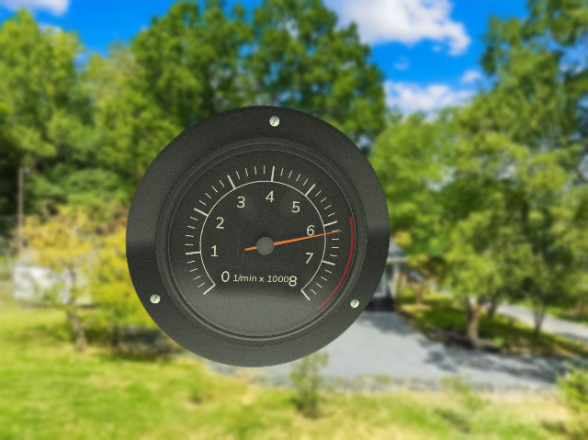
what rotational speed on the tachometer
6200 rpm
